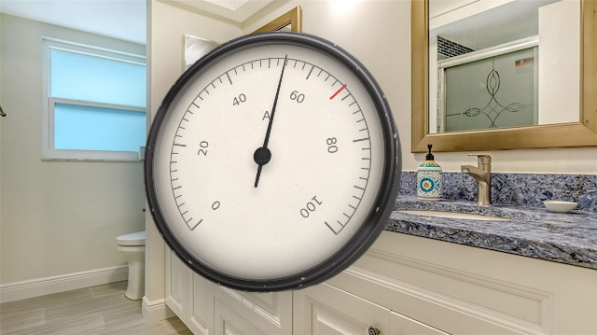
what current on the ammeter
54 A
